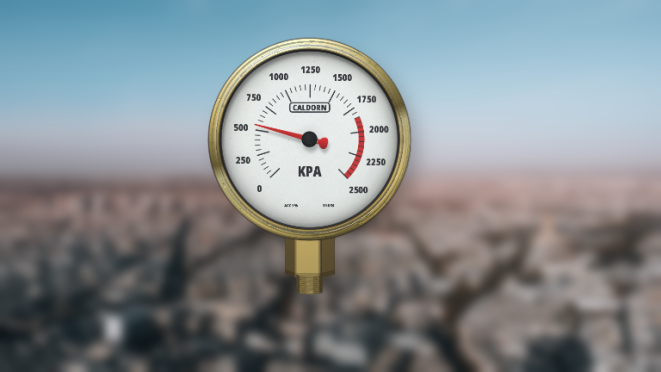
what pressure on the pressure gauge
550 kPa
